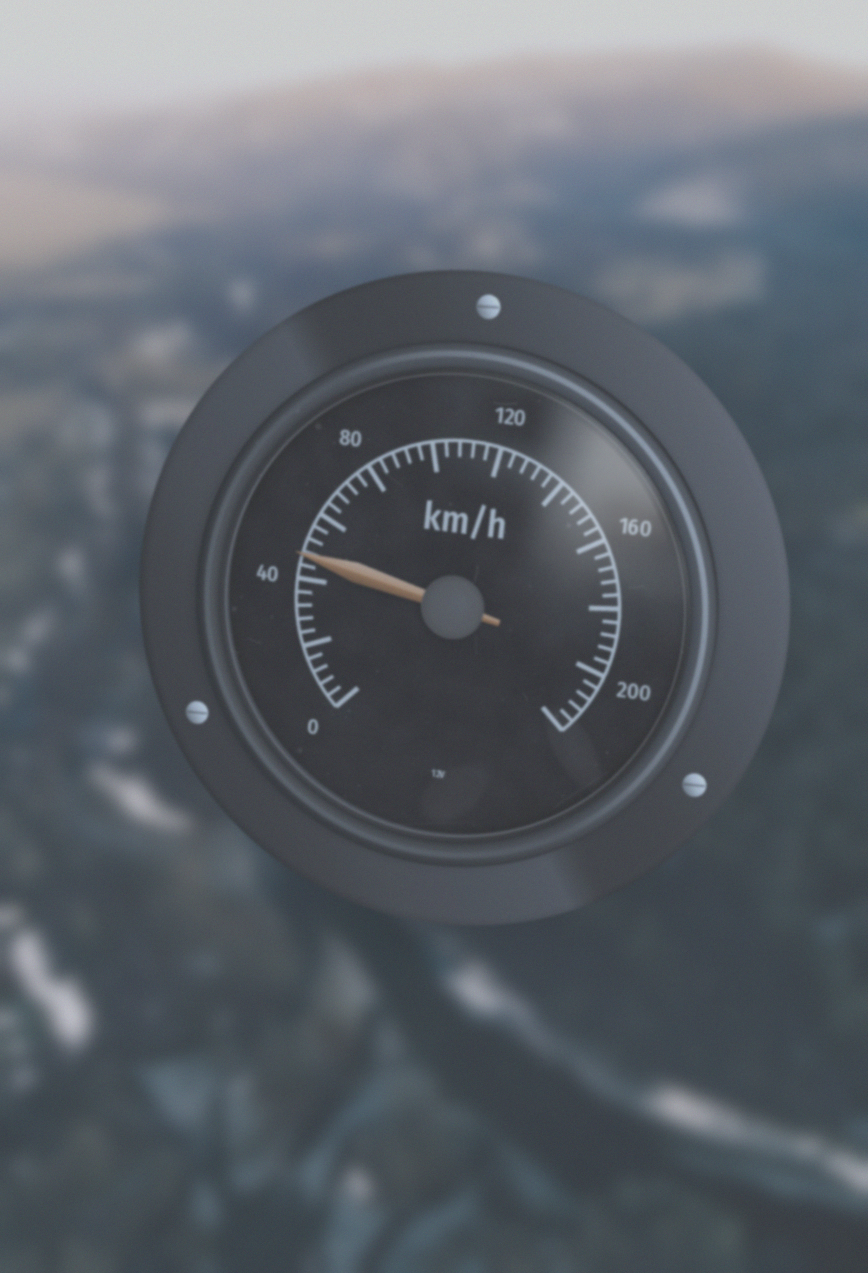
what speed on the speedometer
48 km/h
